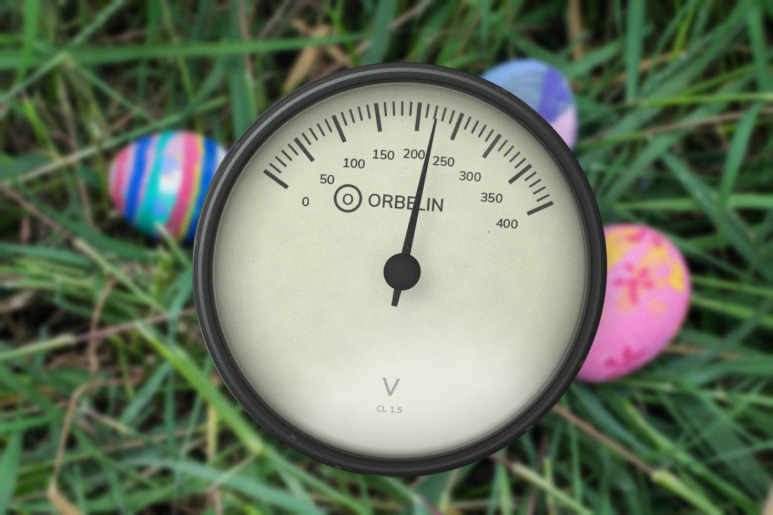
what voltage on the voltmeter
220 V
